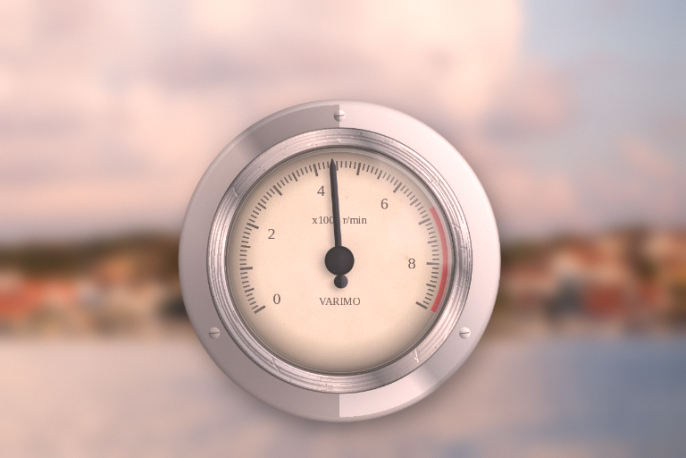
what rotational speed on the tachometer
4400 rpm
